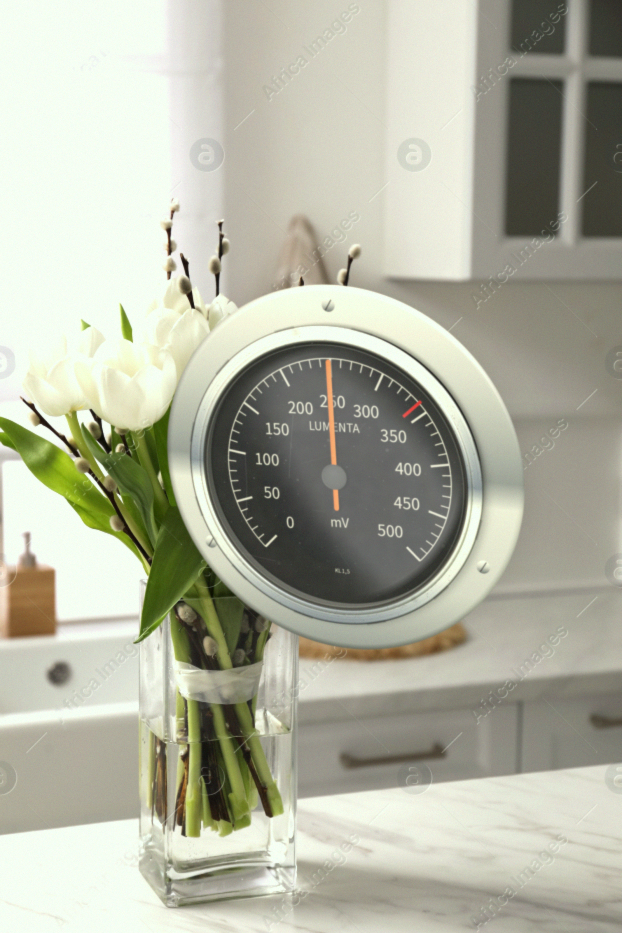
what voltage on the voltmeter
250 mV
